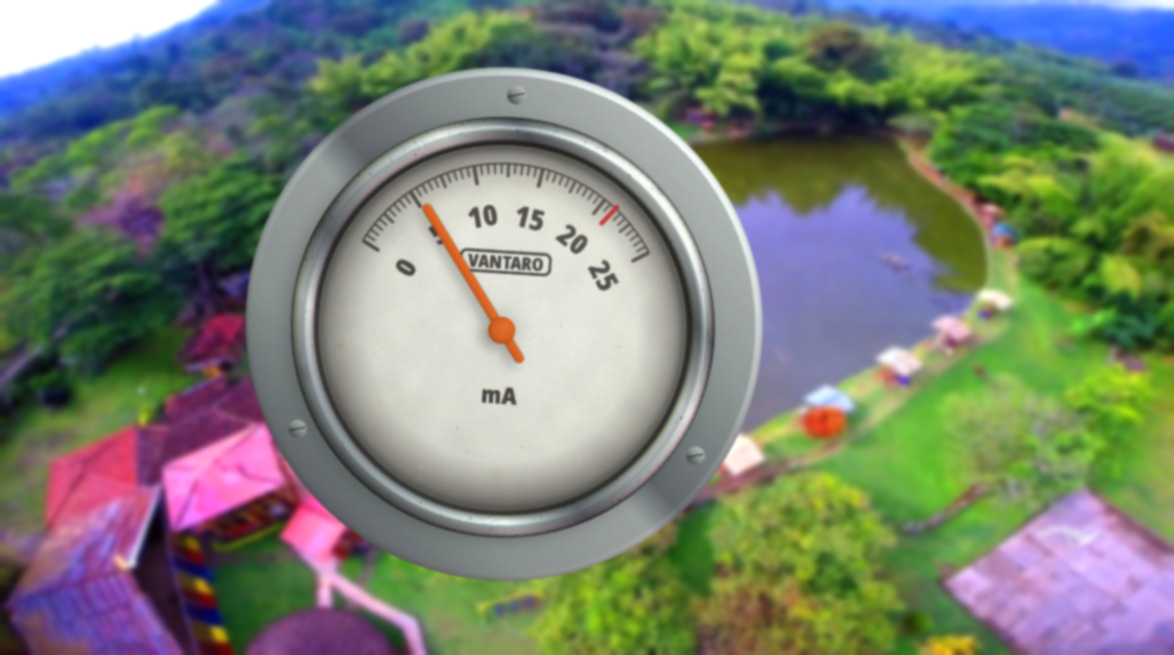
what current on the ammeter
5.5 mA
